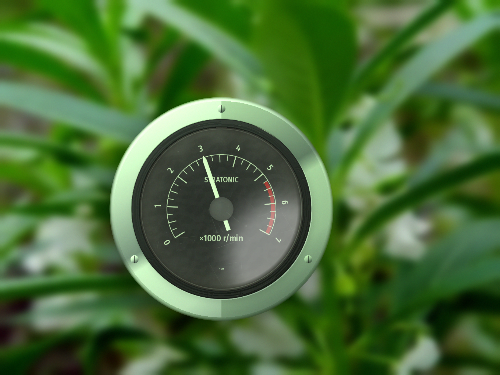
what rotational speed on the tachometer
3000 rpm
